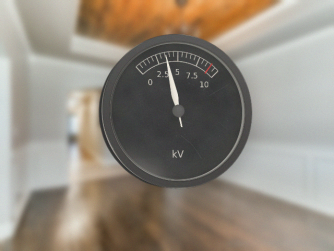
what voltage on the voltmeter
3.5 kV
